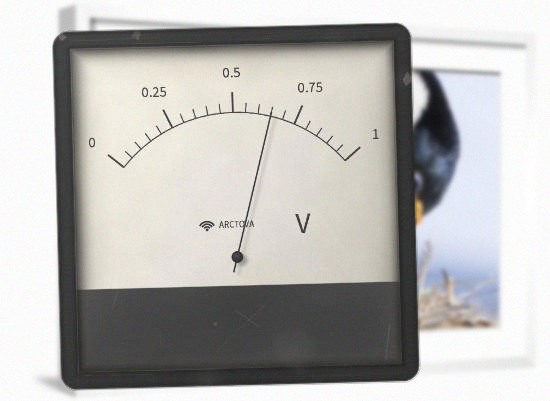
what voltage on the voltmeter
0.65 V
